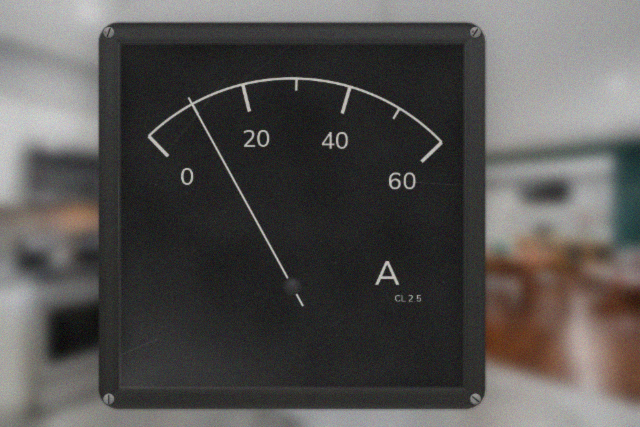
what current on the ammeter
10 A
